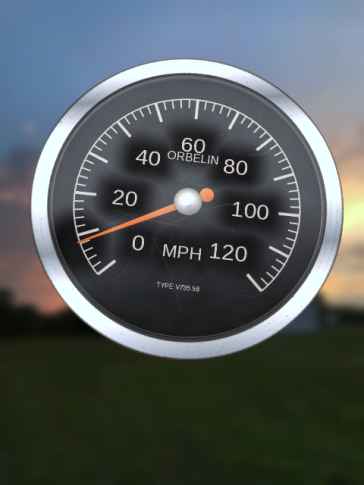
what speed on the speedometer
8 mph
